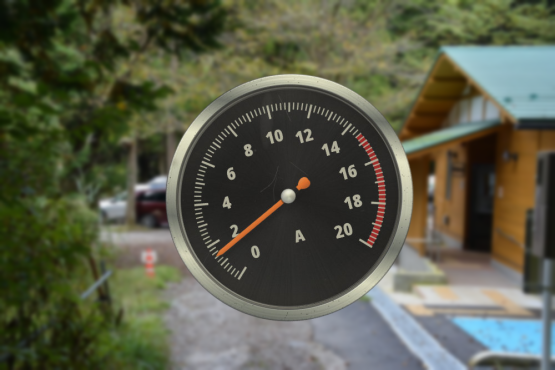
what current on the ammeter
1.4 A
